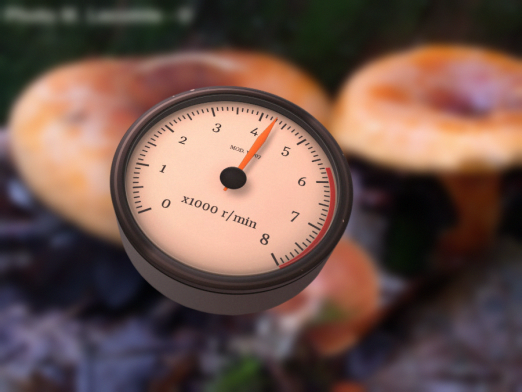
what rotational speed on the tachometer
4300 rpm
